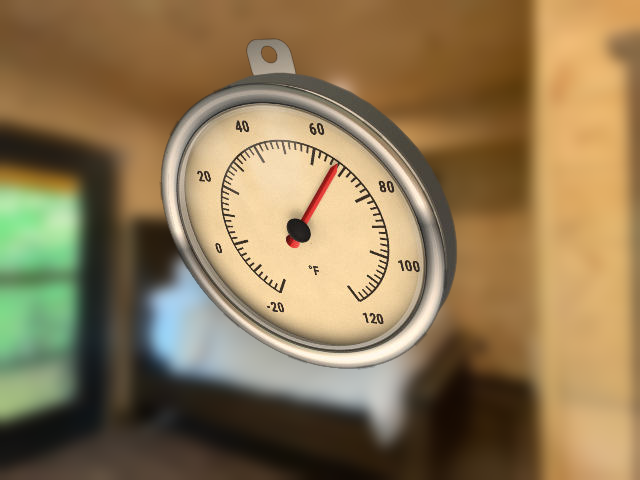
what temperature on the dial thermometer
68 °F
